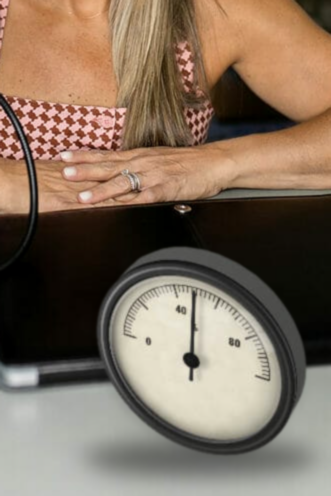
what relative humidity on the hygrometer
50 %
